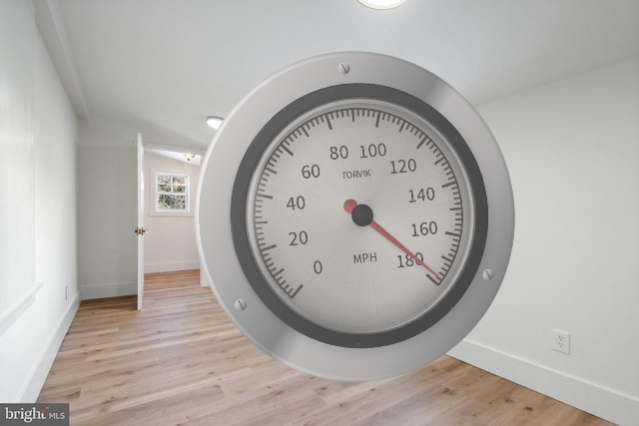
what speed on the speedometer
178 mph
